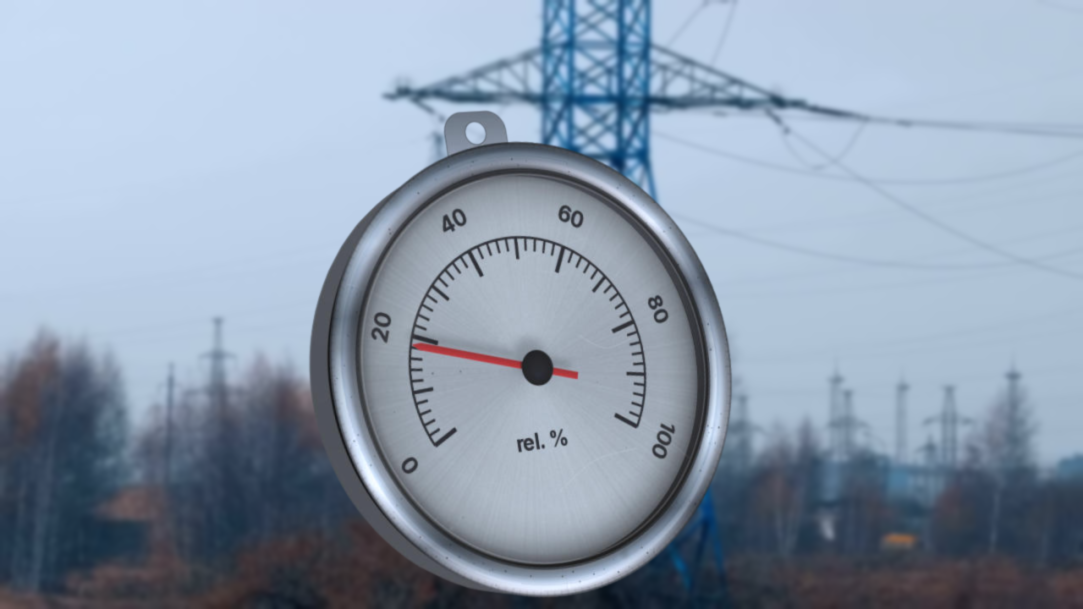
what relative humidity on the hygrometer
18 %
